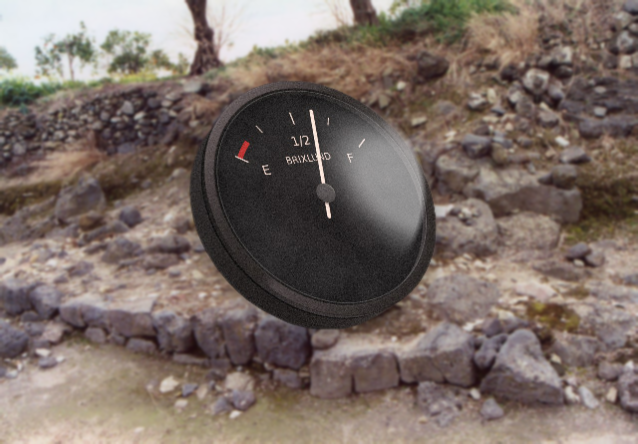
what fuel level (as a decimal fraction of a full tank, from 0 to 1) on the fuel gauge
0.625
